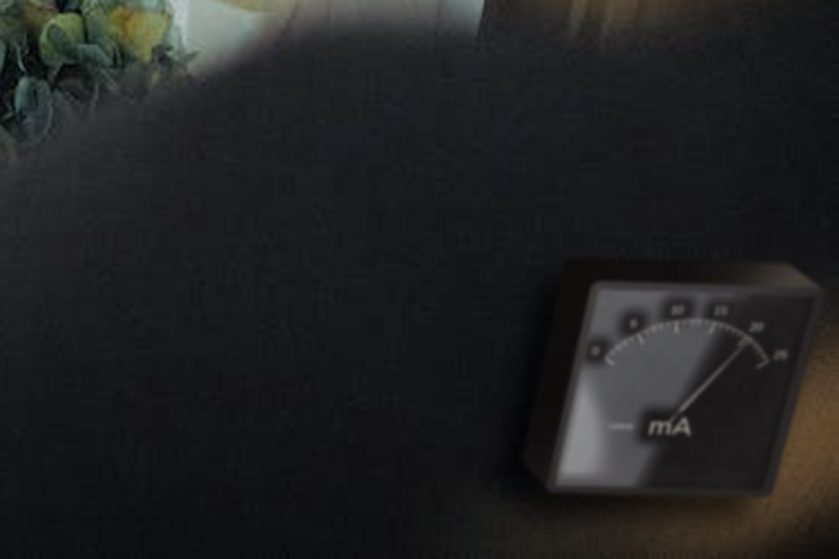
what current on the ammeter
20 mA
